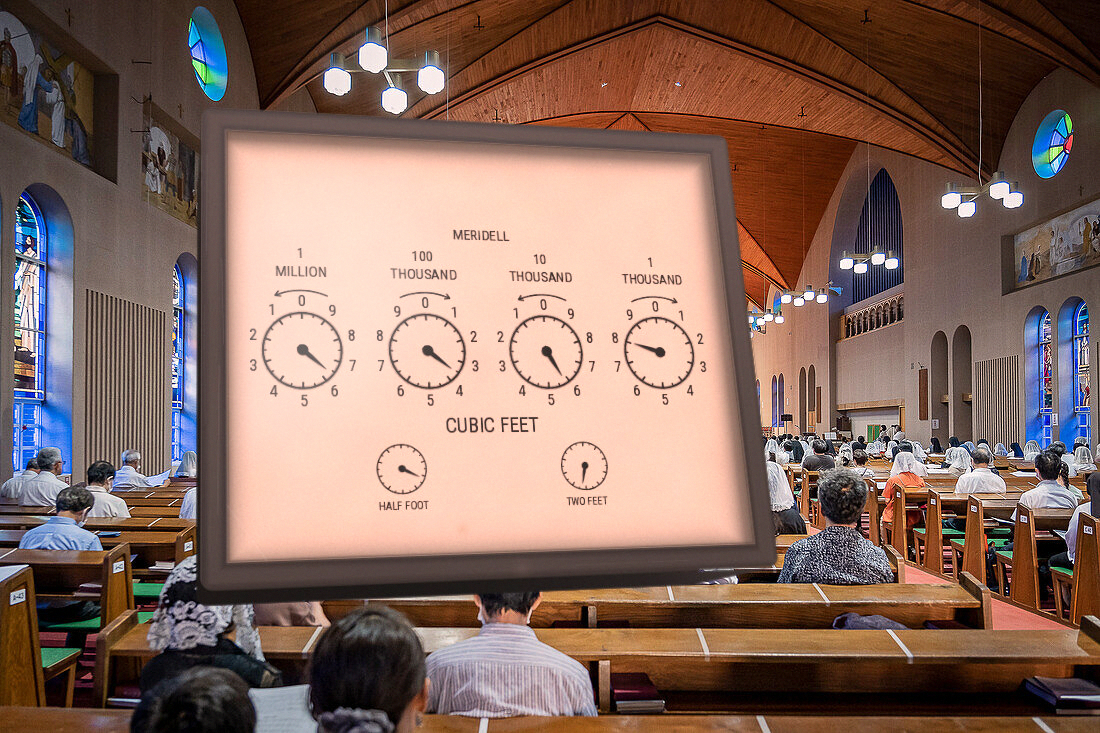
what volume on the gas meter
635800 ft³
